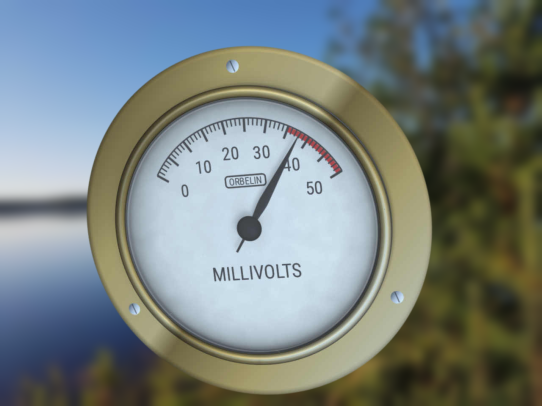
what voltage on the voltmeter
38 mV
